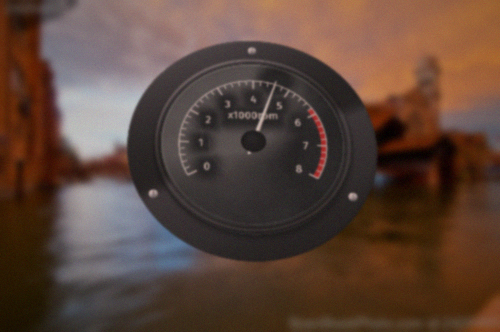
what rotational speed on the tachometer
4600 rpm
